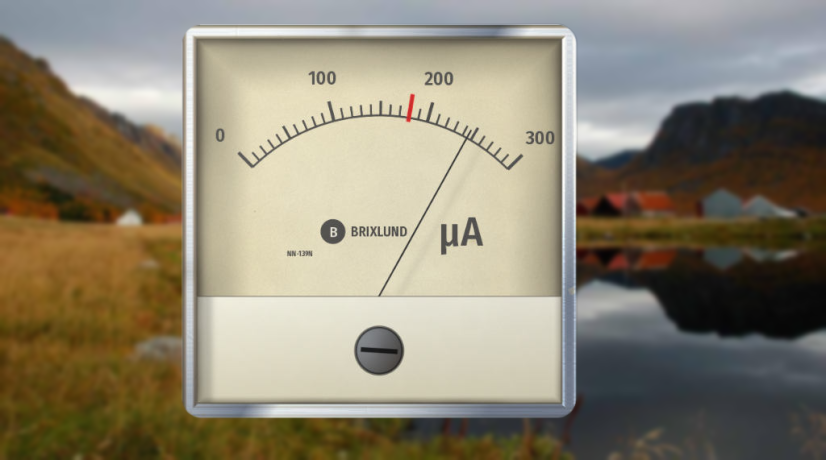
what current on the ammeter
245 µA
